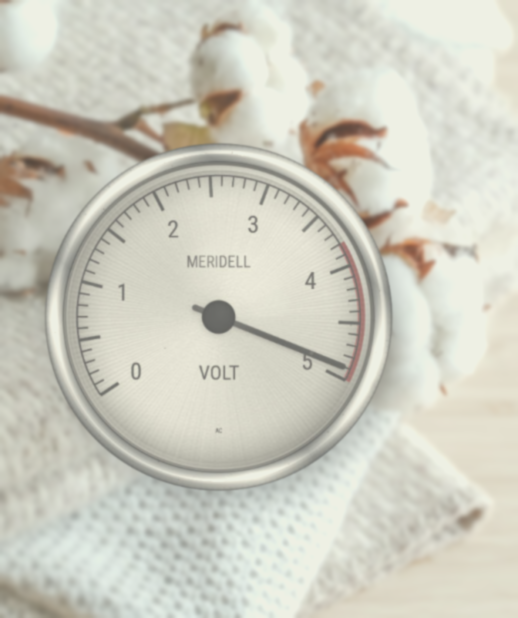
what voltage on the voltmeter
4.9 V
